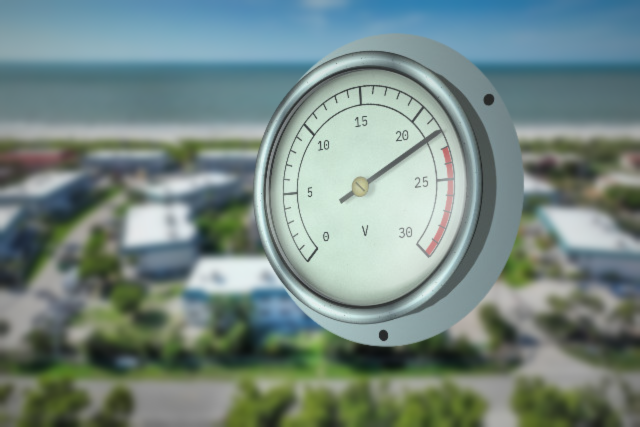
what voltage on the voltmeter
22 V
